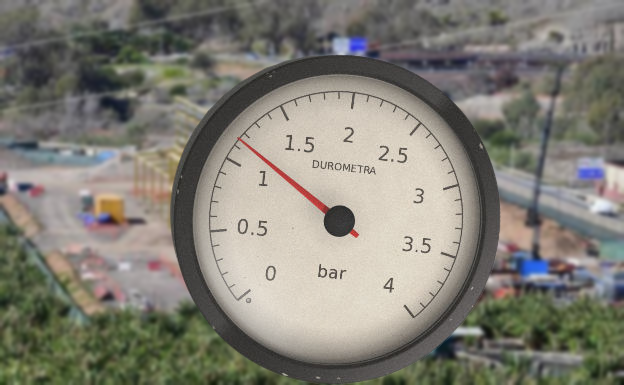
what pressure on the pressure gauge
1.15 bar
